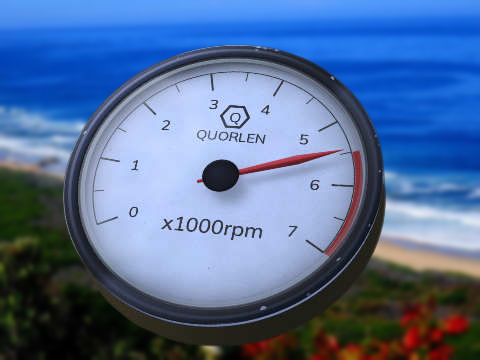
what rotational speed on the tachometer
5500 rpm
